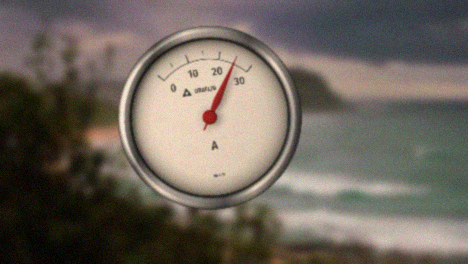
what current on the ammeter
25 A
